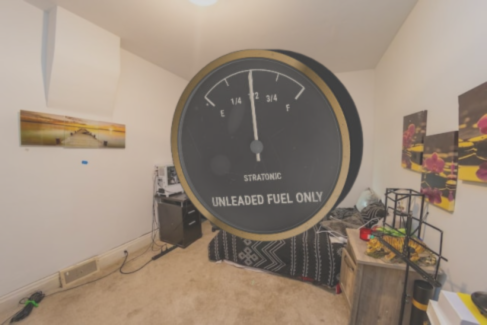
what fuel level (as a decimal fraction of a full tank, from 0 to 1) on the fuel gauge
0.5
